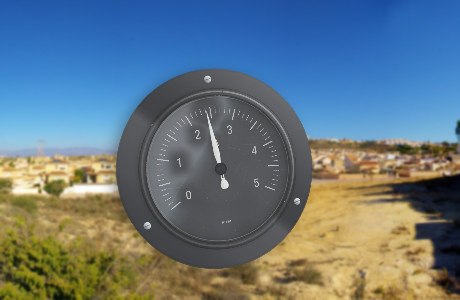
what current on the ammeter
2.4 A
